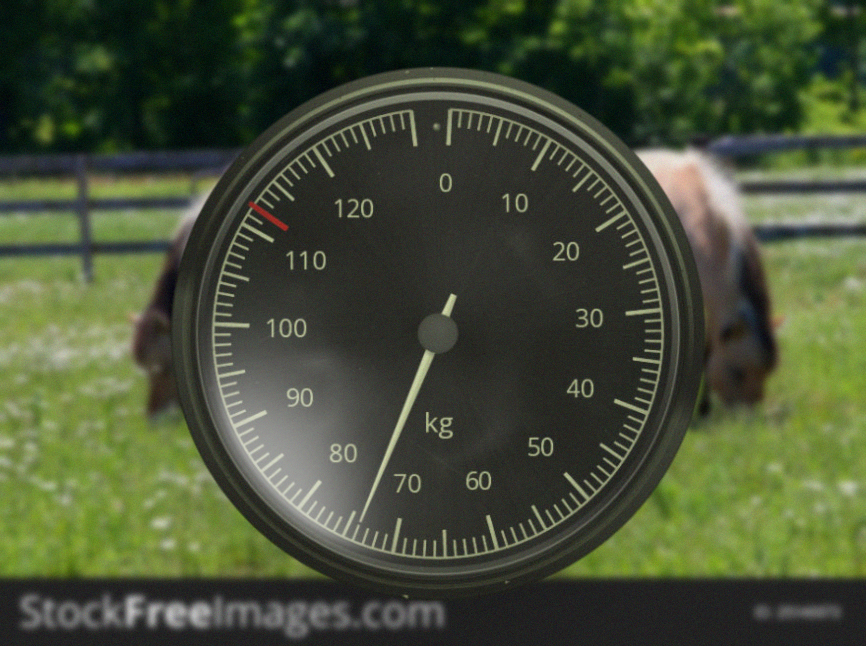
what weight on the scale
74 kg
